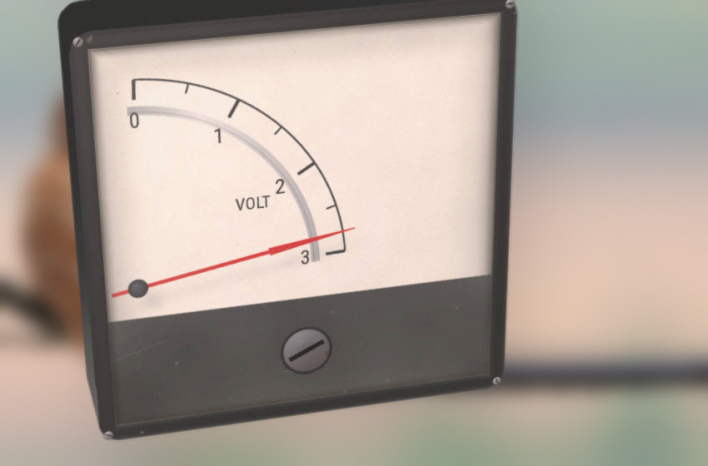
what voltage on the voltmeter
2.75 V
